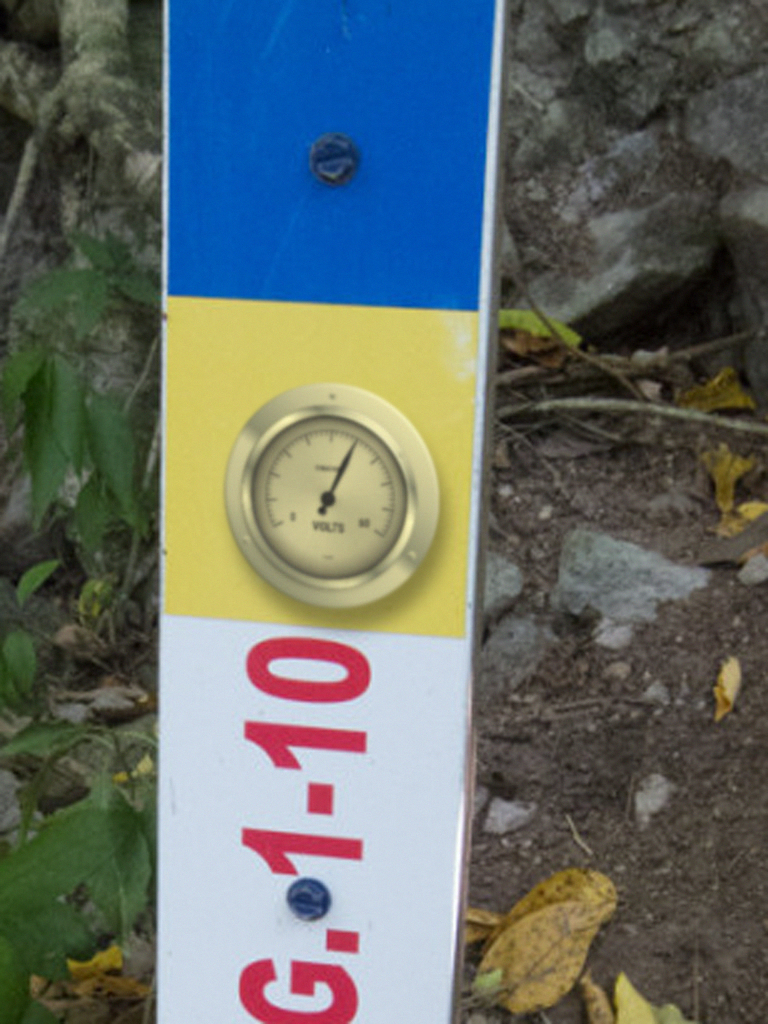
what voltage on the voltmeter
30 V
